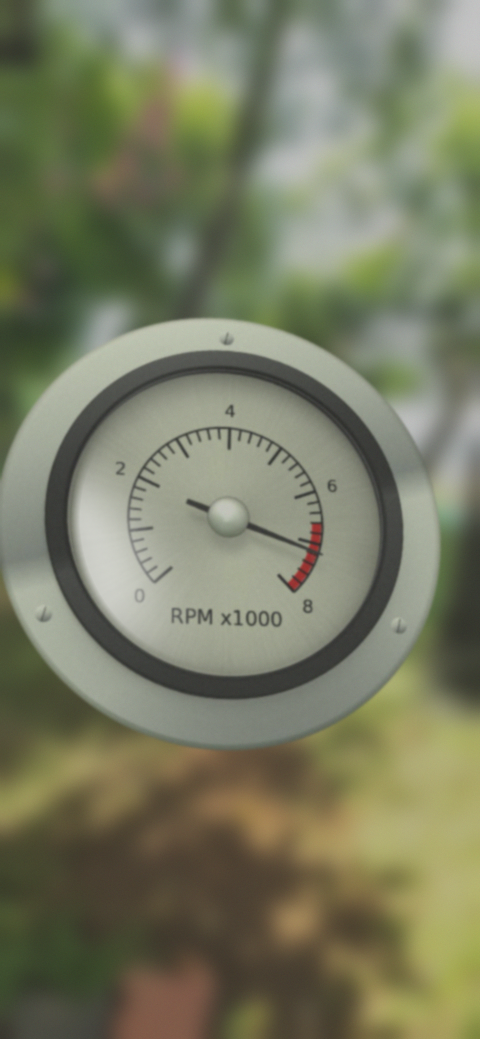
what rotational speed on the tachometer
7200 rpm
